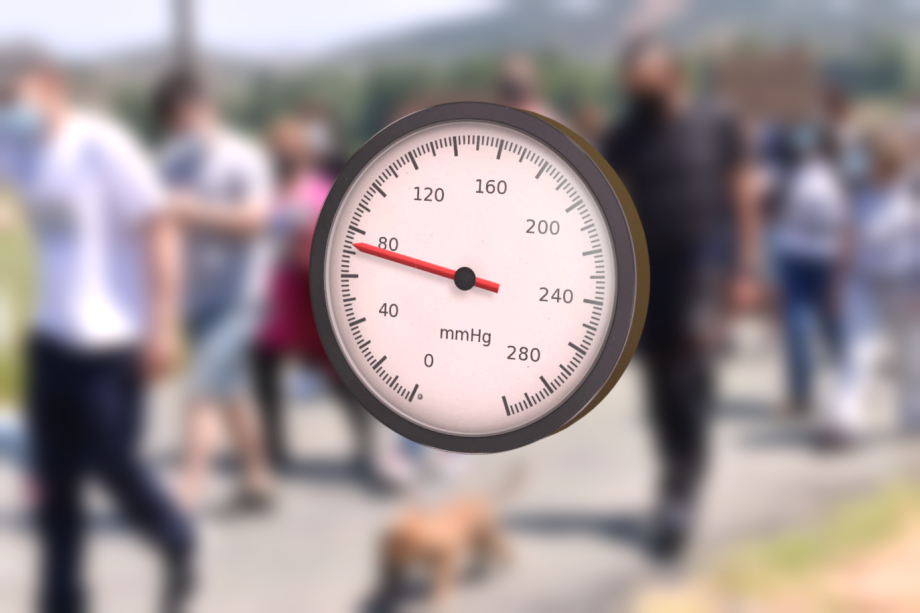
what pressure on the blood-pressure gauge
74 mmHg
